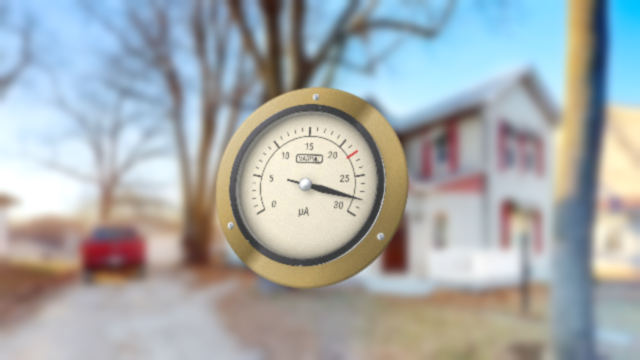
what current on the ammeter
28 µA
